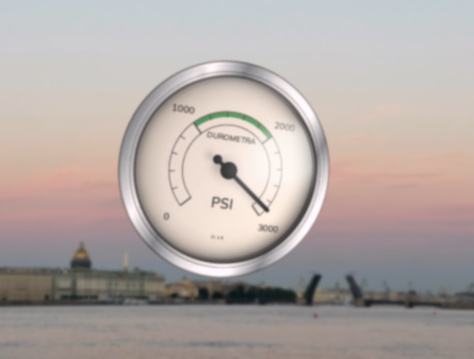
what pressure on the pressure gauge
2900 psi
